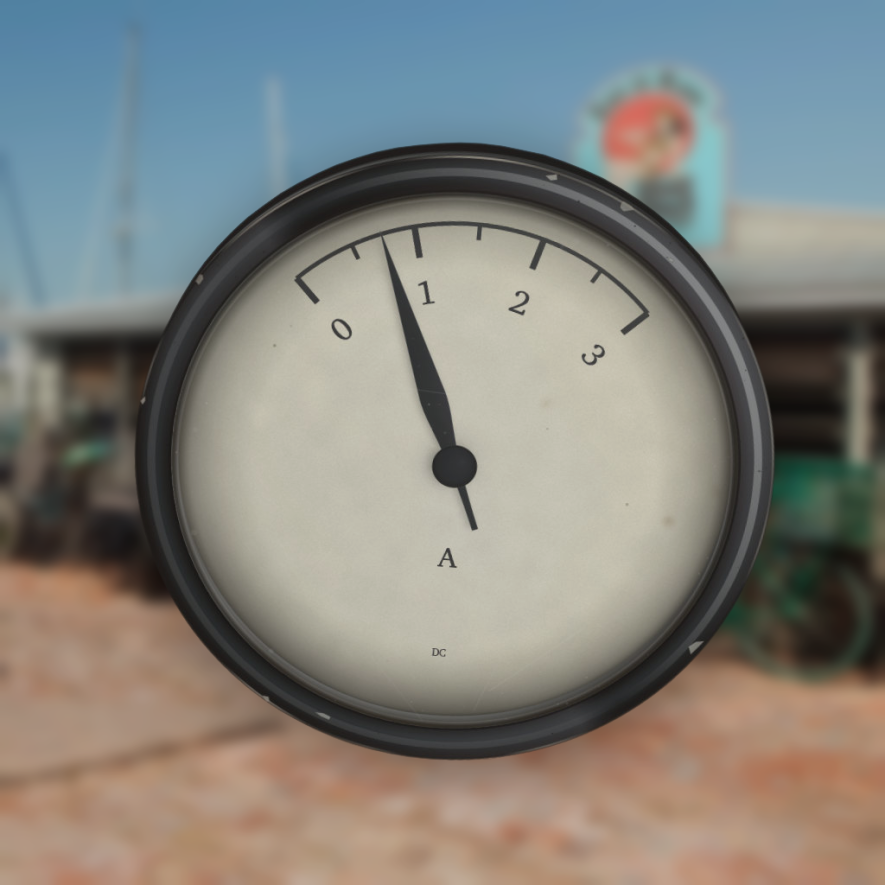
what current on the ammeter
0.75 A
